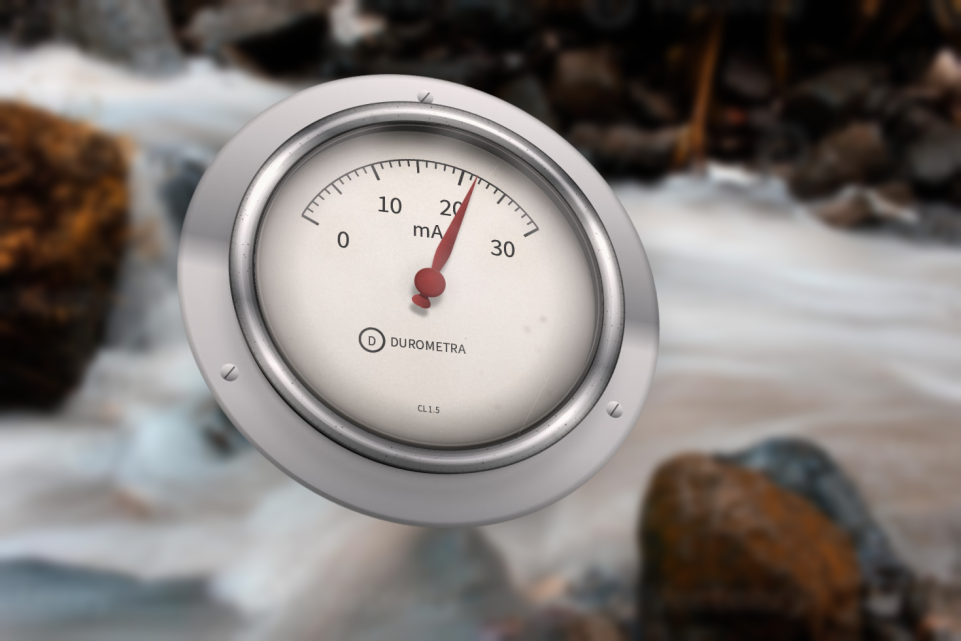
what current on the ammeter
21.5 mA
